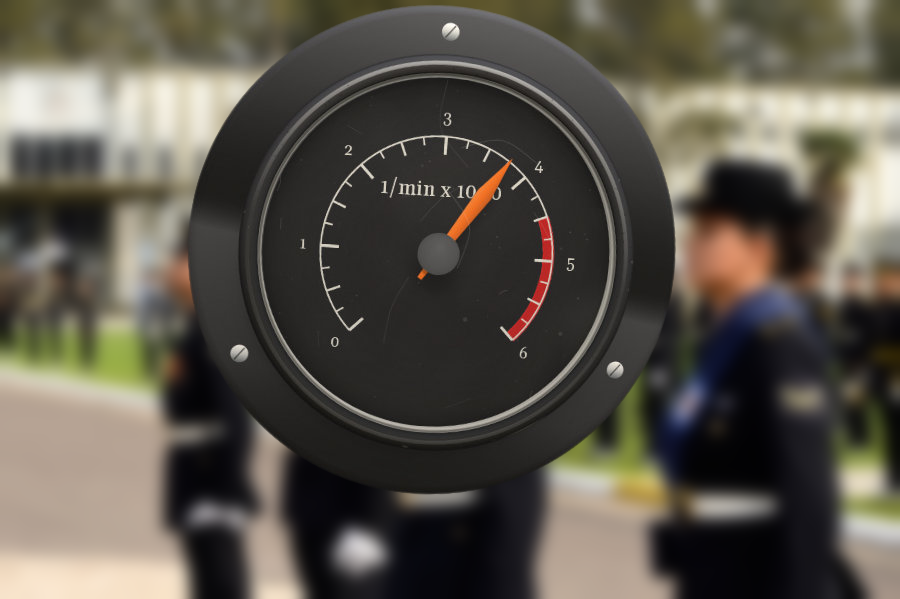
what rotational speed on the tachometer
3750 rpm
